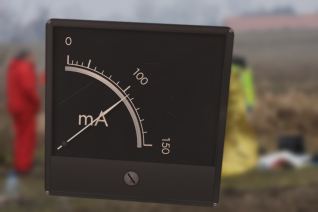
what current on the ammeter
105 mA
